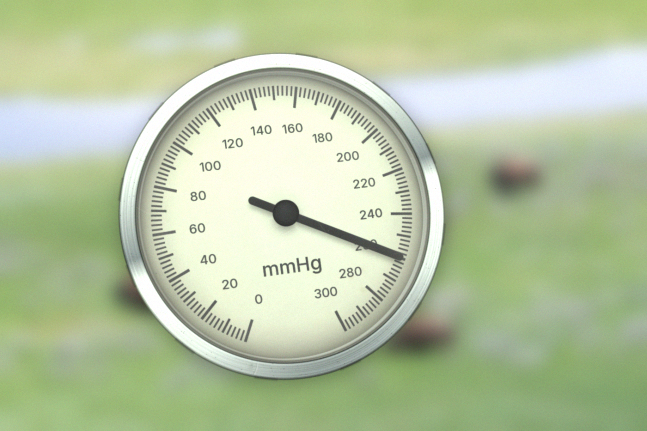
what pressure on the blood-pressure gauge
260 mmHg
